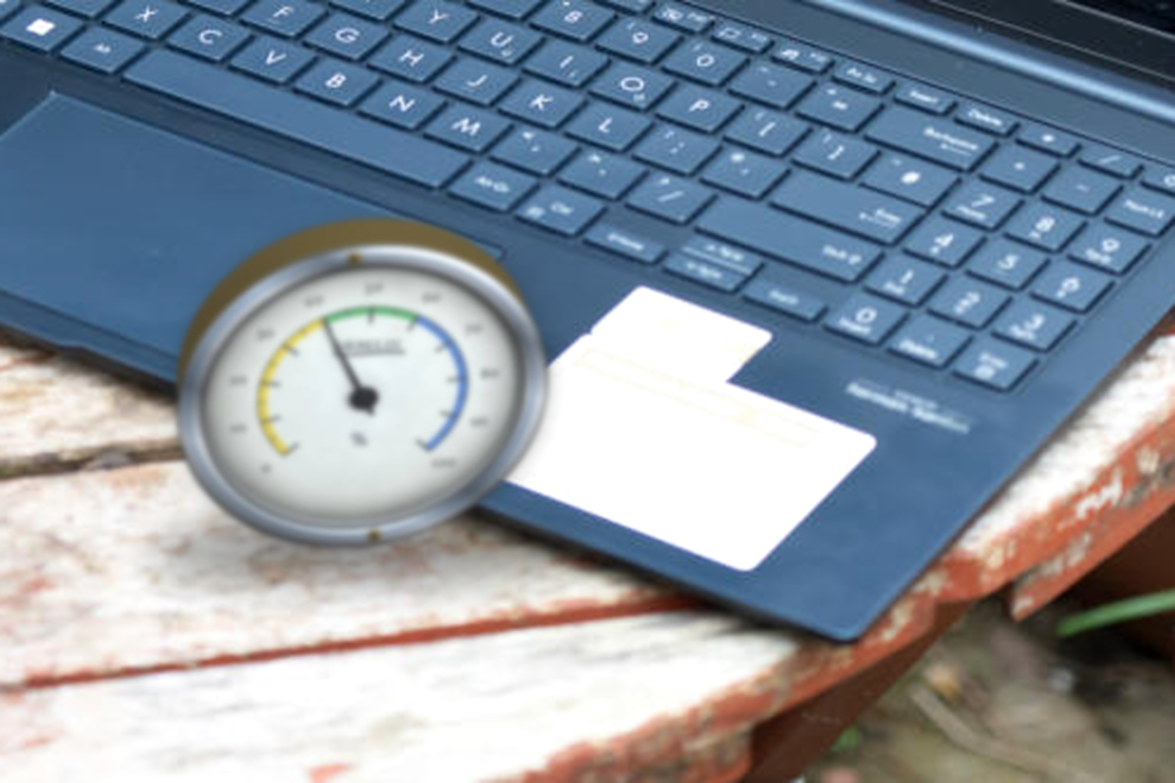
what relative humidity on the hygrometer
40 %
